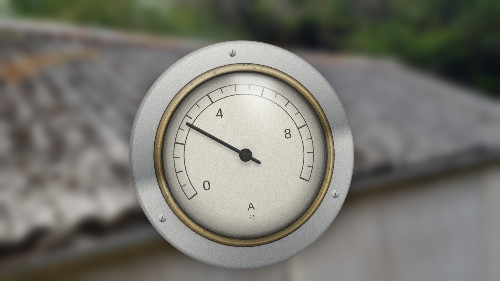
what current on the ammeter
2.75 A
